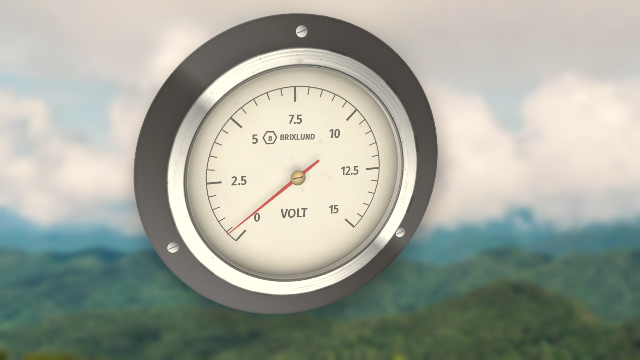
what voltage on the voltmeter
0.5 V
